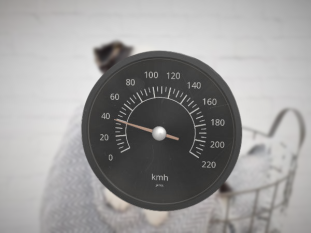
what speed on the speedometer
40 km/h
